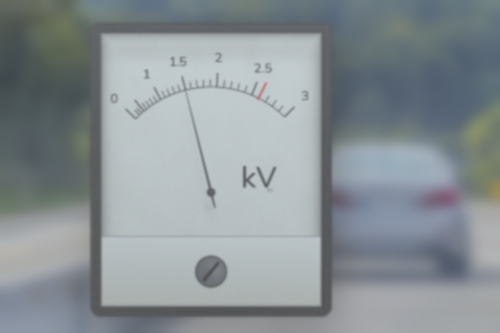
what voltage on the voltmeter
1.5 kV
